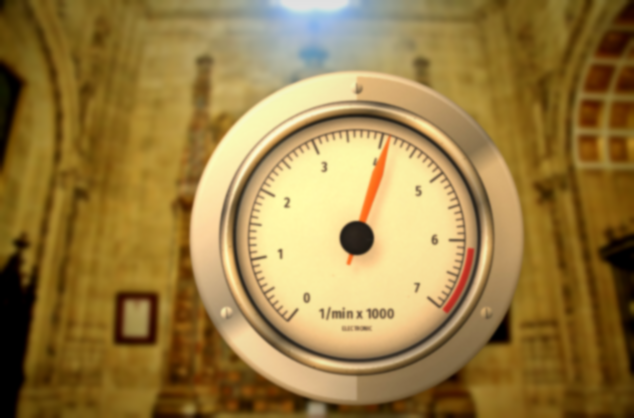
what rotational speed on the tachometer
4100 rpm
